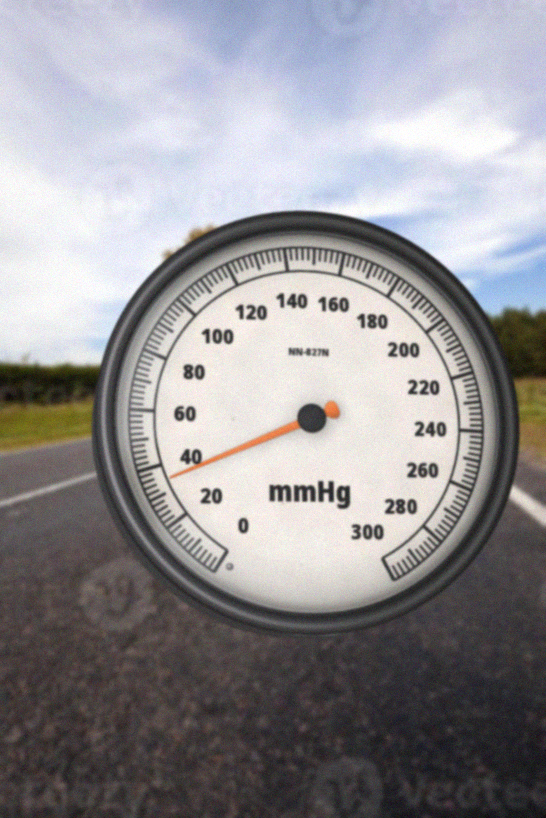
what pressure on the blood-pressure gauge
34 mmHg
